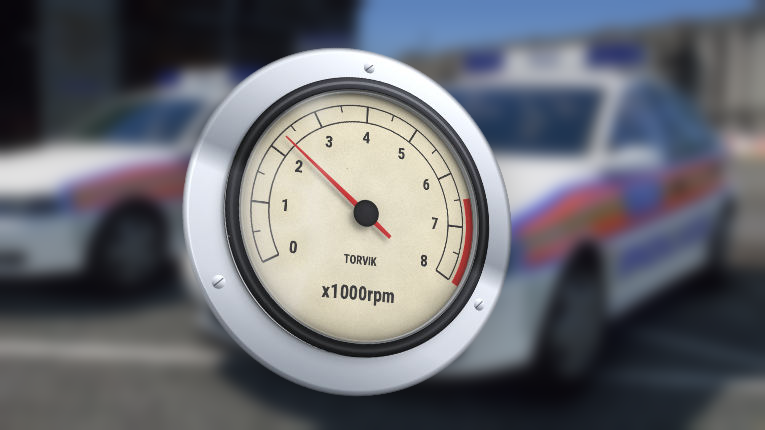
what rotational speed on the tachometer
2250 rpm
